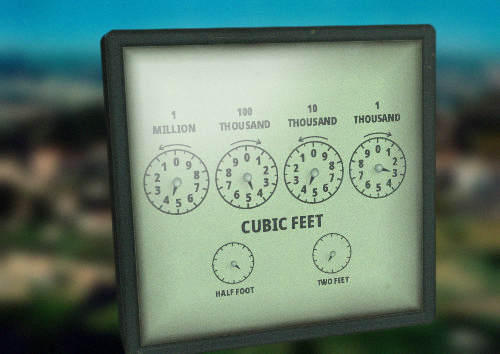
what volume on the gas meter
444300 ft³
